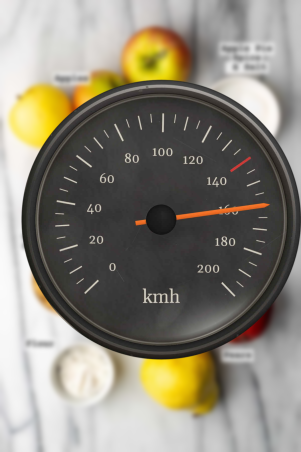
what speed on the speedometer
160 km/h
